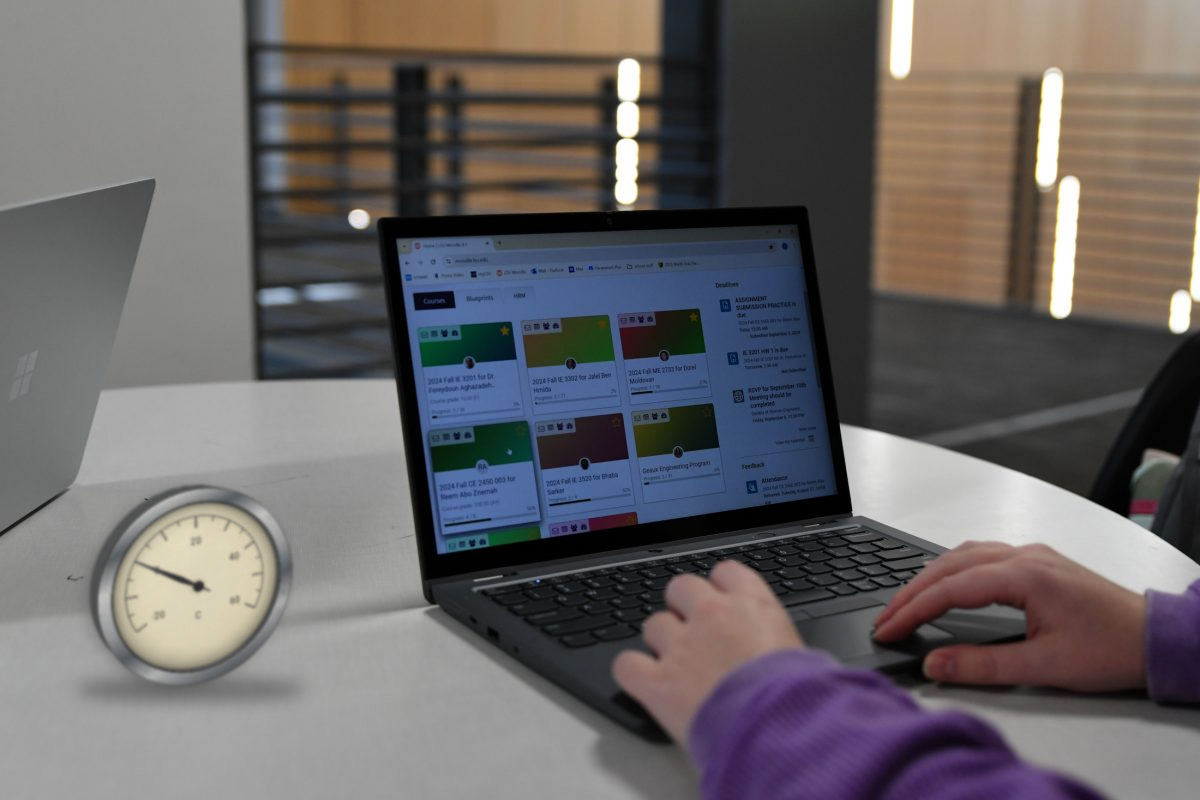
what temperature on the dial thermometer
0 °C
